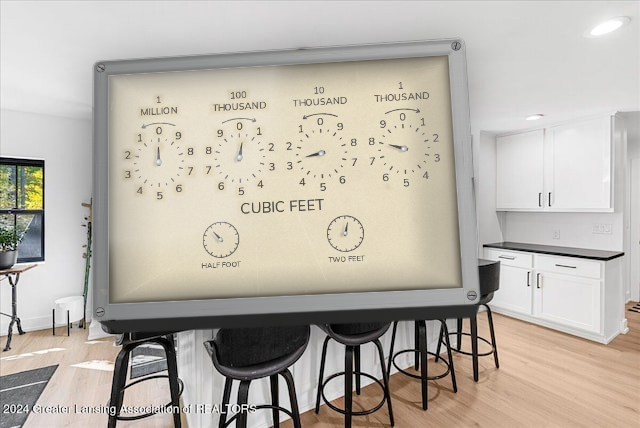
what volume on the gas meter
2800 ft³
